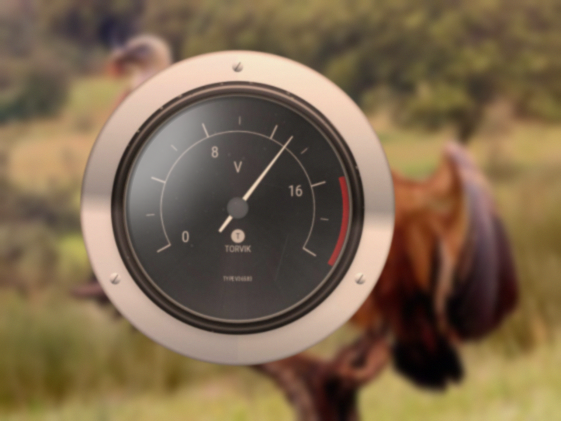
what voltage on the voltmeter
13 V
